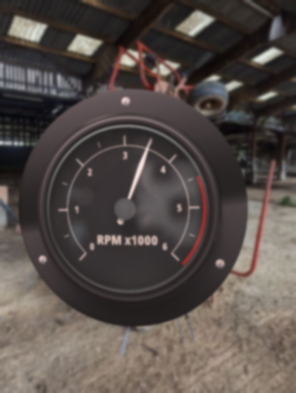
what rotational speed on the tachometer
3500 rpm
